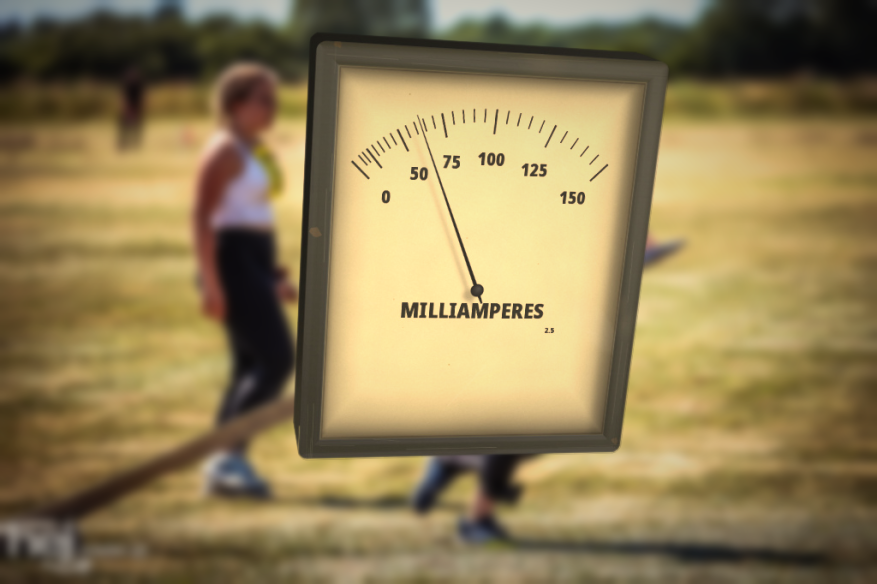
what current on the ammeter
62.5 mA
